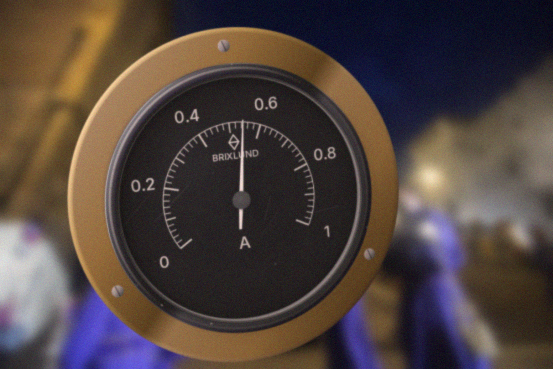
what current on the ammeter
0.54 A
